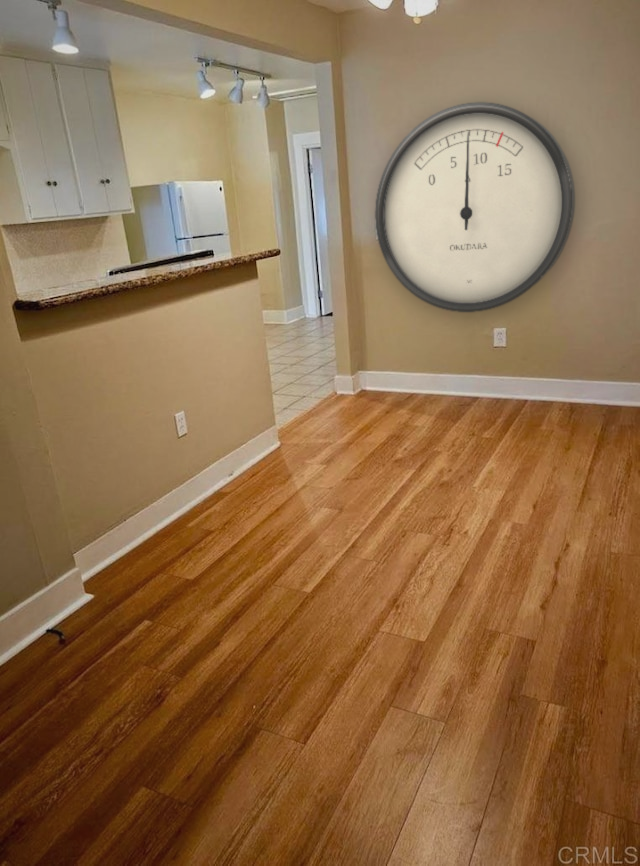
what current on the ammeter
8 A
